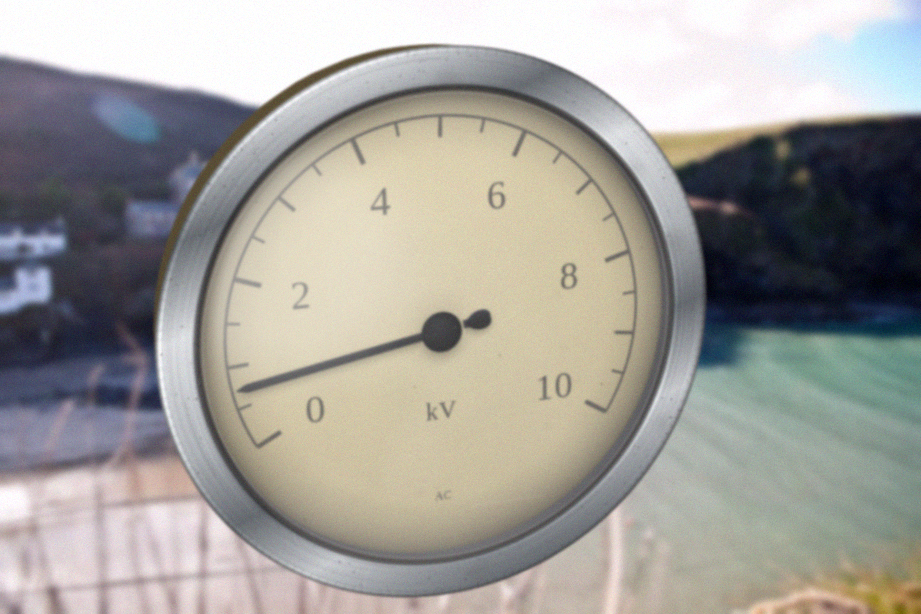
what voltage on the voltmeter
0.75 kV
